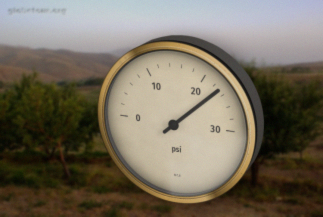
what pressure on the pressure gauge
23 psi
